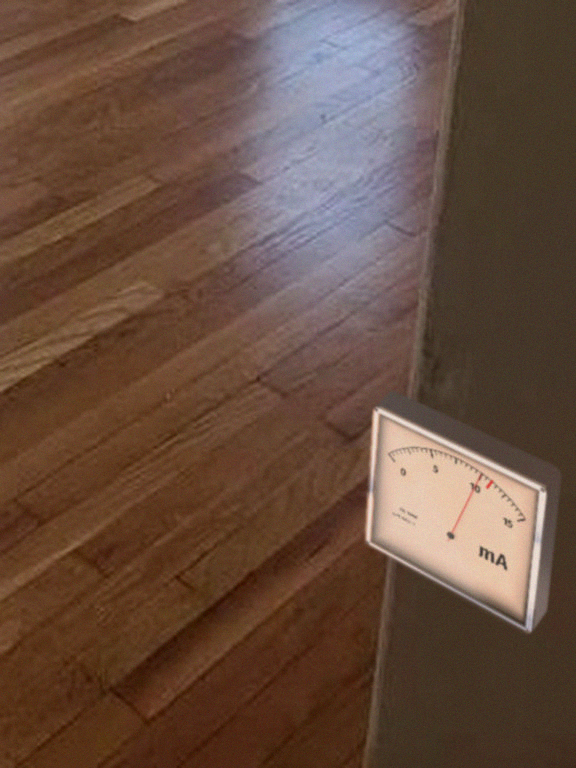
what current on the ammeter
10 mA
